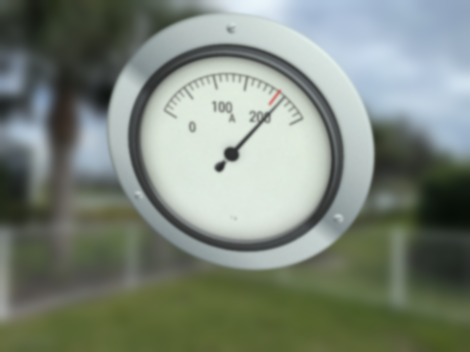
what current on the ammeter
210 A
